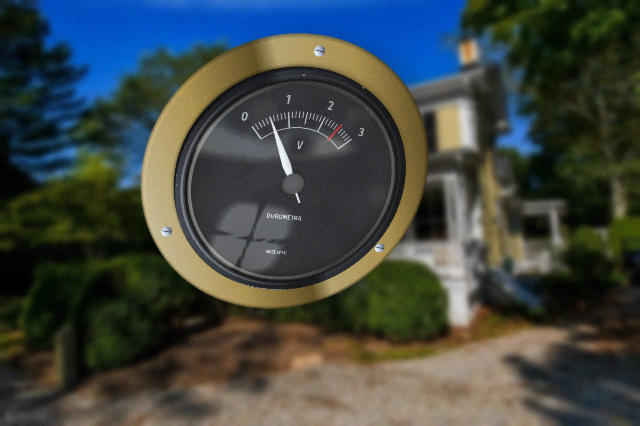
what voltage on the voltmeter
0.5 V
